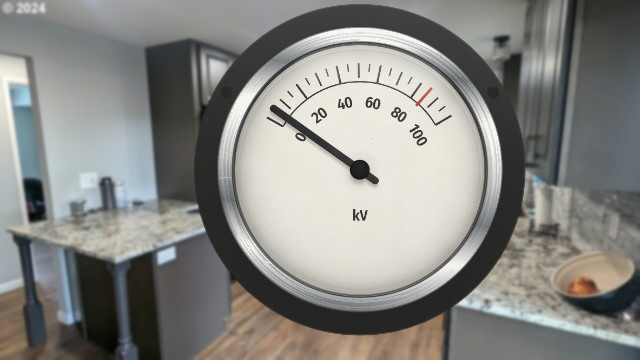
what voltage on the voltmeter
5 kV
